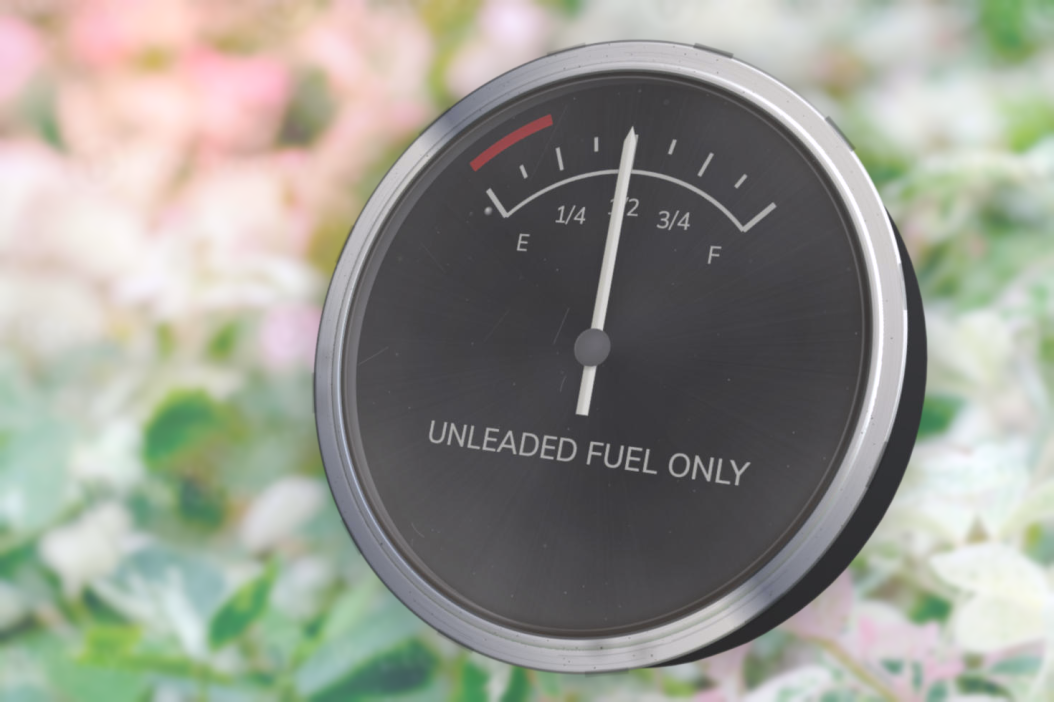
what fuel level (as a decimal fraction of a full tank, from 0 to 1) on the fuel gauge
0.5
